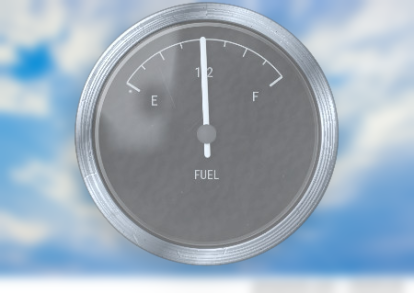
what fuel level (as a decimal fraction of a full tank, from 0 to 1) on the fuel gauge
0.5
